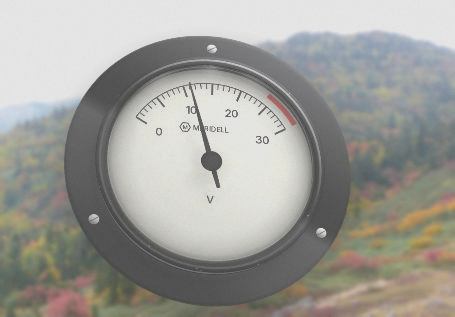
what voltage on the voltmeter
11 V
